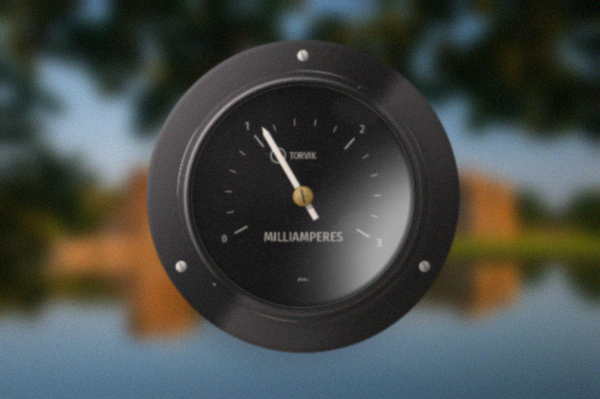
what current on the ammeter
1.1 mA
